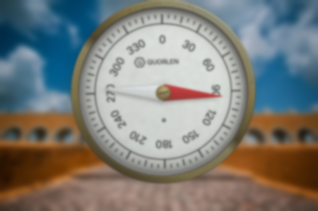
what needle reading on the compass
95 °
